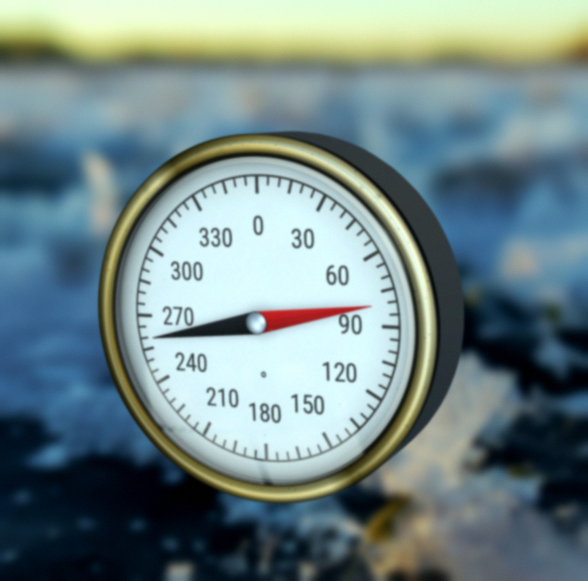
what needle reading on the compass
80 °
